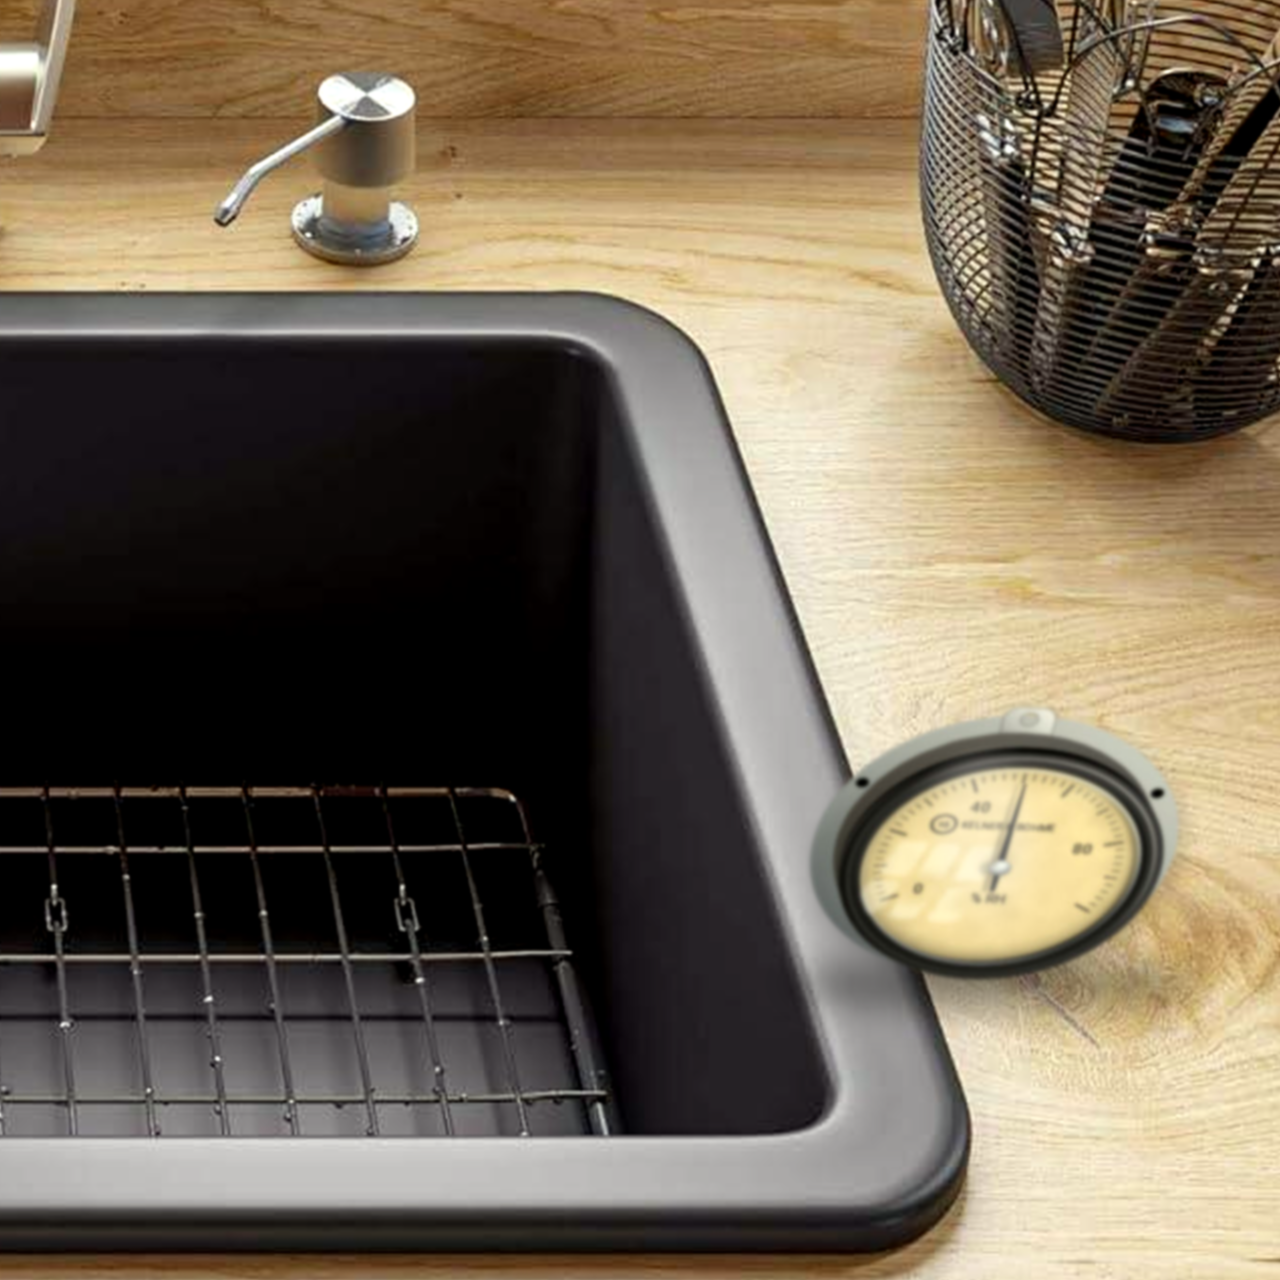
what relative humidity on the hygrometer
50 %
